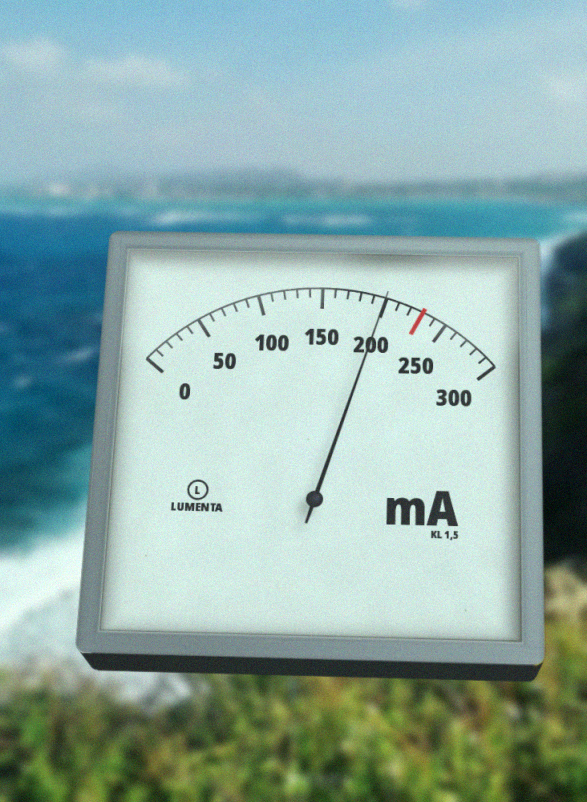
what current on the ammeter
200 mA
